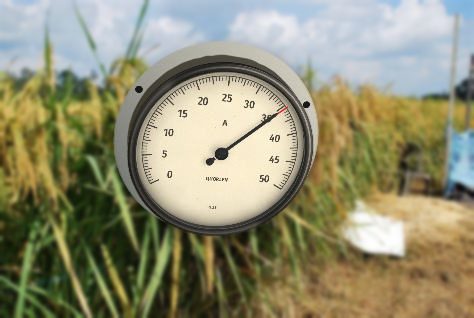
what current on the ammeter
35 A
